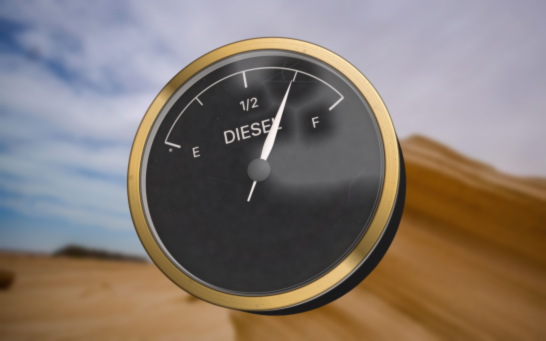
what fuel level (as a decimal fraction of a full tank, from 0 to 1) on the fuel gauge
0.75
